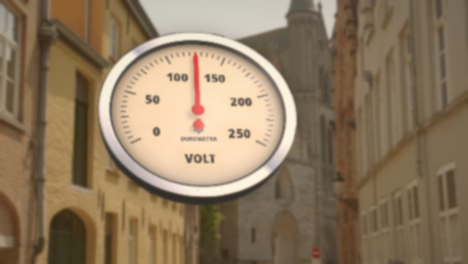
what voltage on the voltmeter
125 V
